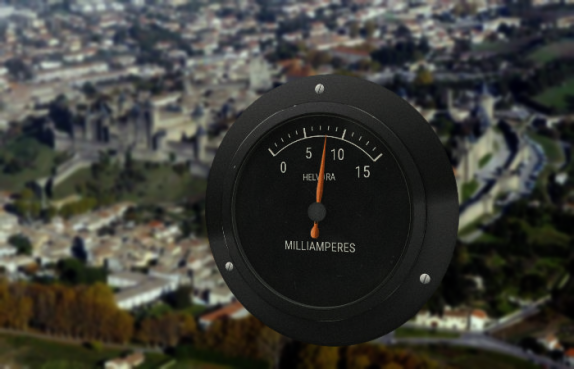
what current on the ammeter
8 mA
